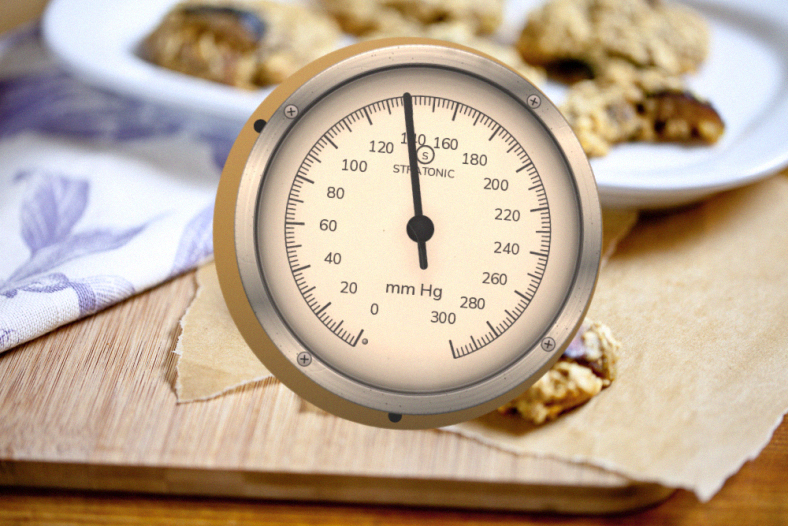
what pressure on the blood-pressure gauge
138 mmHg
